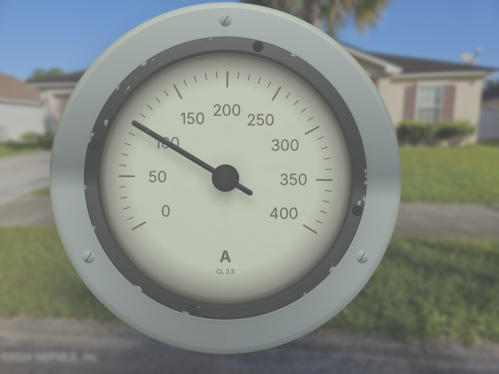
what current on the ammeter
100 A
